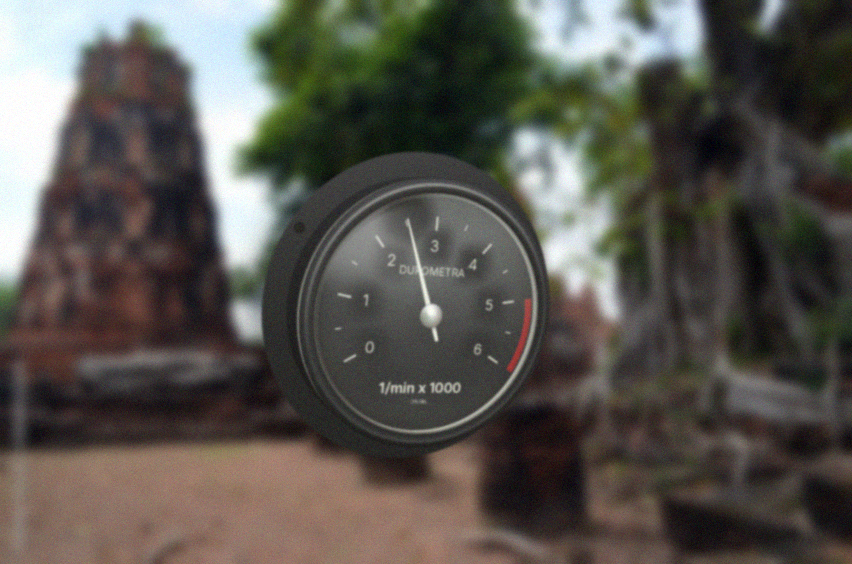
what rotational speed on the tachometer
2500 rpm
